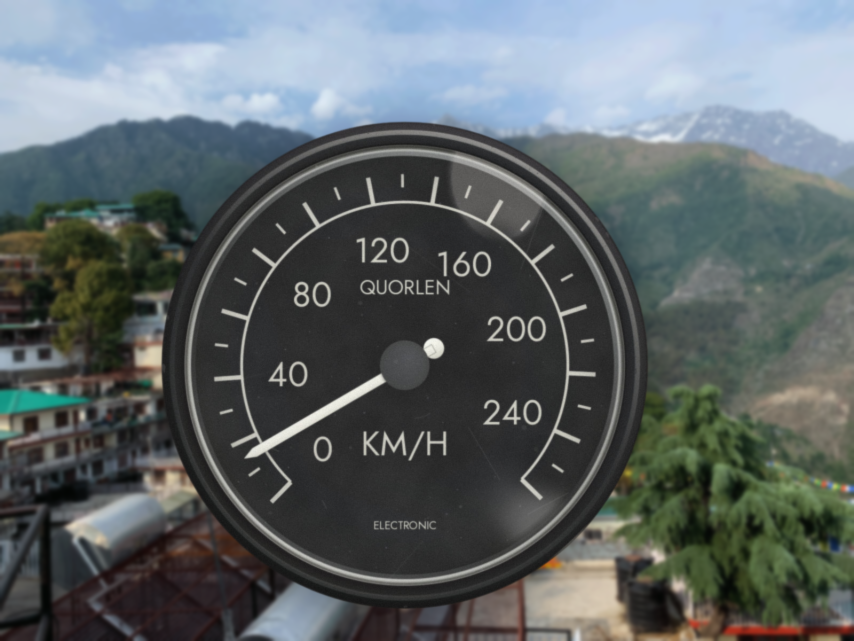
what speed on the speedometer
15 km/h
